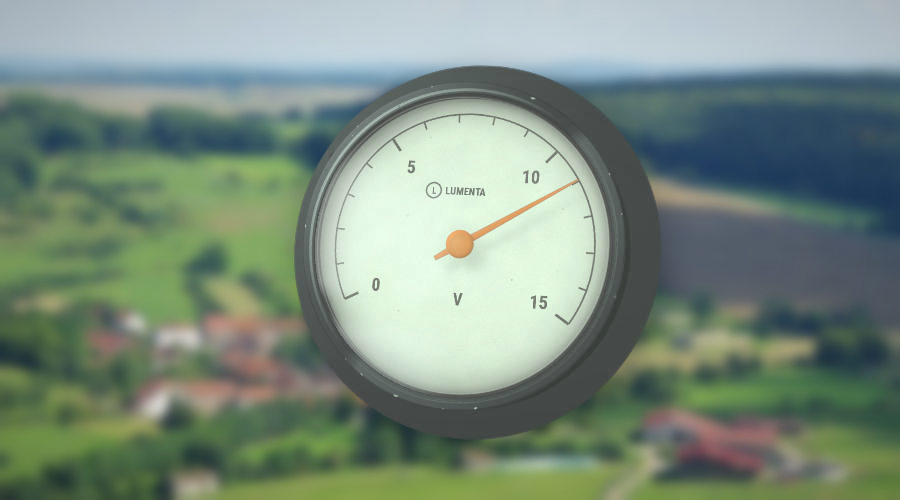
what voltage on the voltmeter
11 V
